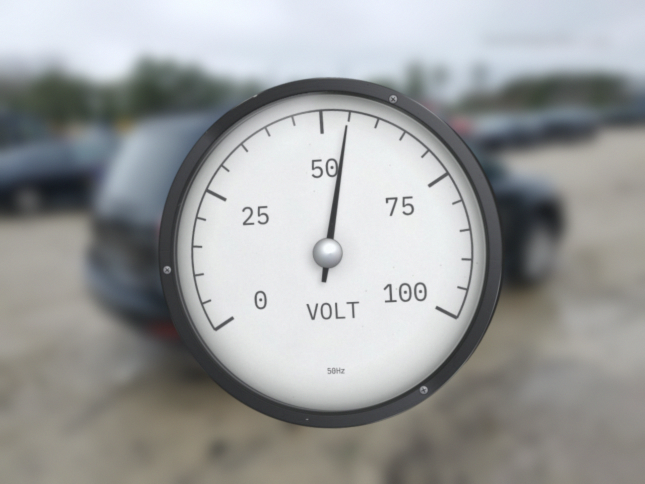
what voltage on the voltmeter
55 V
